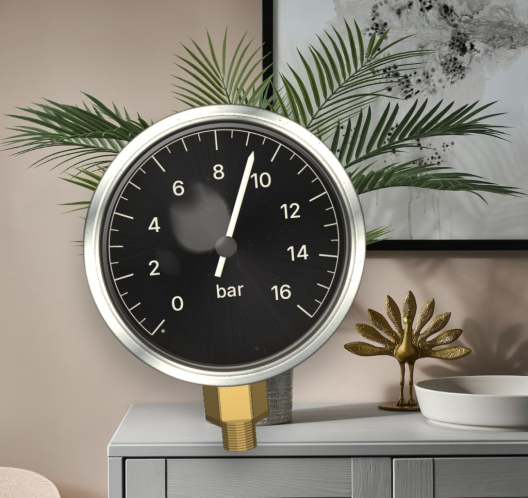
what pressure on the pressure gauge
9.25 bar
